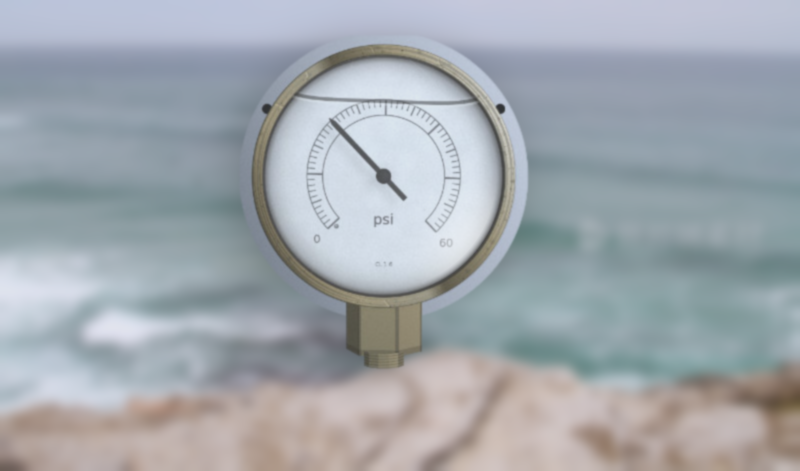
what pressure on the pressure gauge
20 psi
